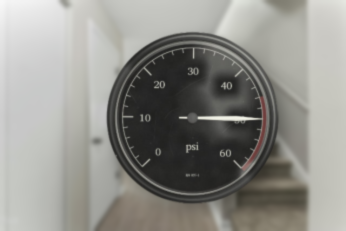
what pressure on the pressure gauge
50 psi
